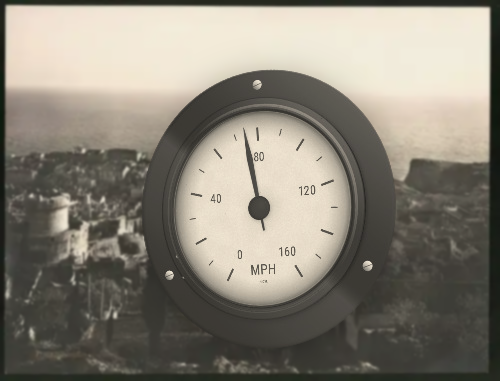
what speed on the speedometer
75 mph
